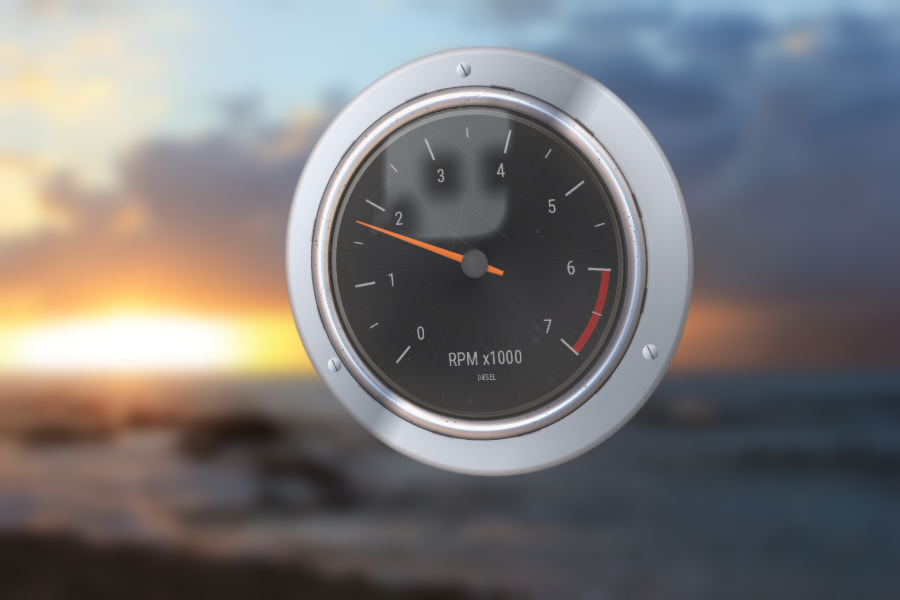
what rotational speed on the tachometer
1750 rpm
